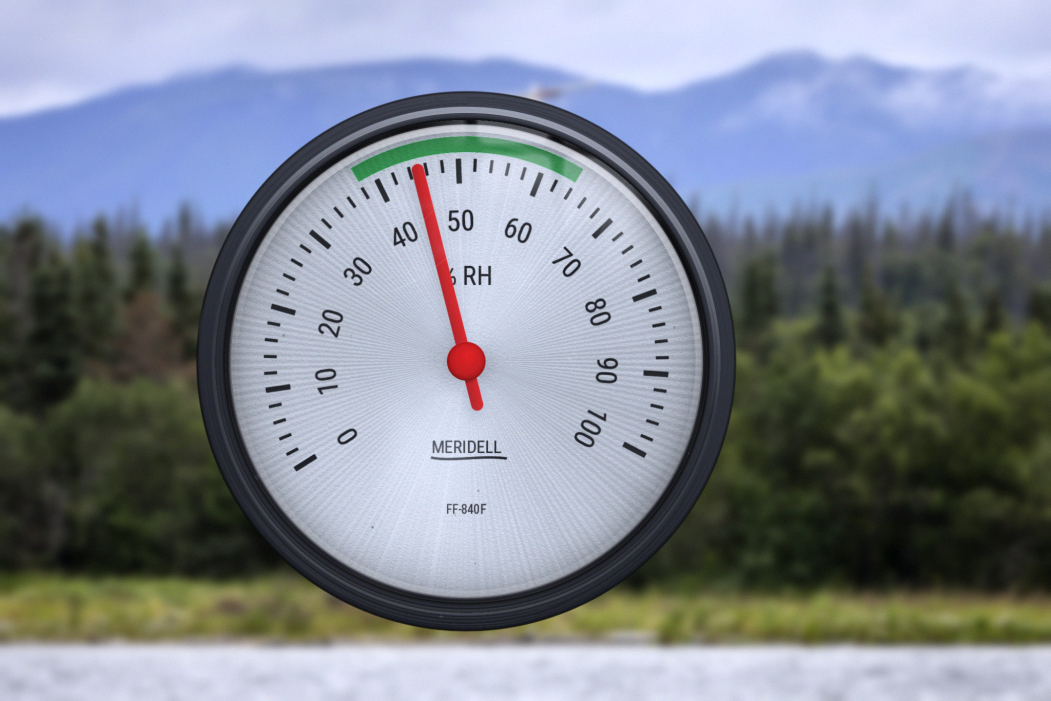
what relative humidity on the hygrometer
45 %
